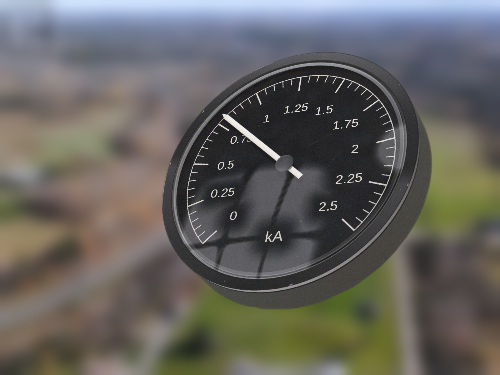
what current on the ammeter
0.8 kA
